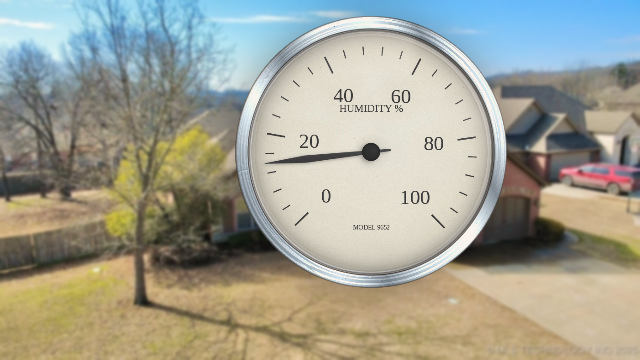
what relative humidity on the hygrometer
14 %
